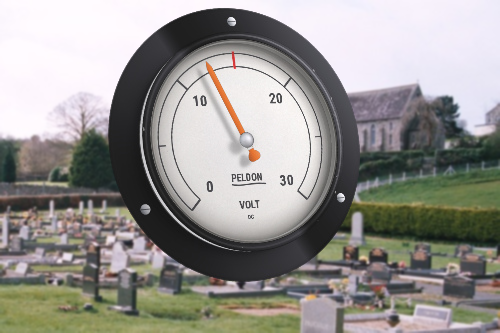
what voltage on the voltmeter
12.5 V
